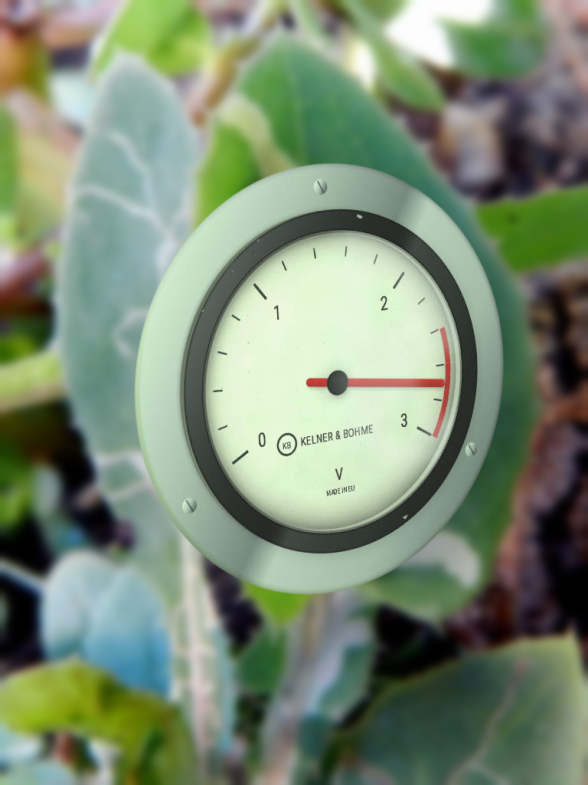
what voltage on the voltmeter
2.7 V
